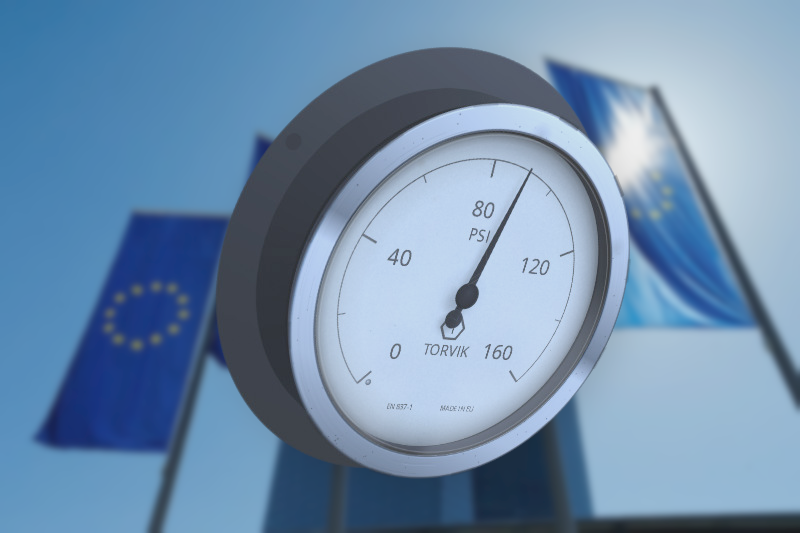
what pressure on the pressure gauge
90 psi
